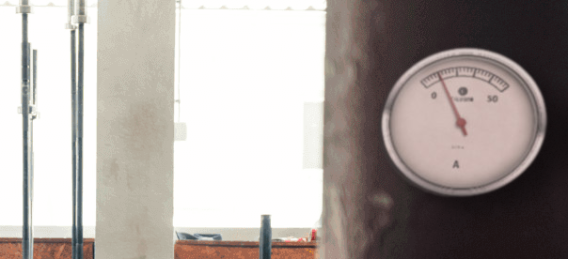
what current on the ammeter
10 A
